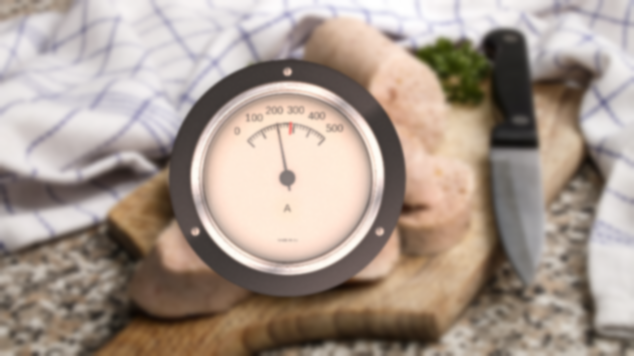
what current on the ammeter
200 A
